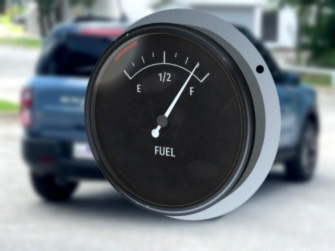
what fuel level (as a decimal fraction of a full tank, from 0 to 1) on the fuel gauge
0.875
